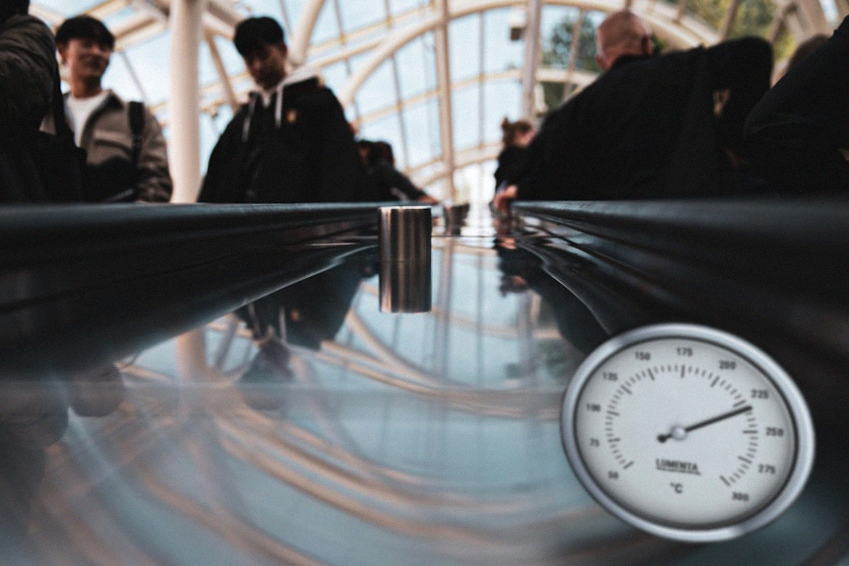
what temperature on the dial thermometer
230 °C
